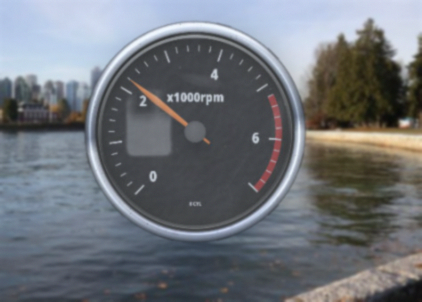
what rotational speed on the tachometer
2200 rpm
